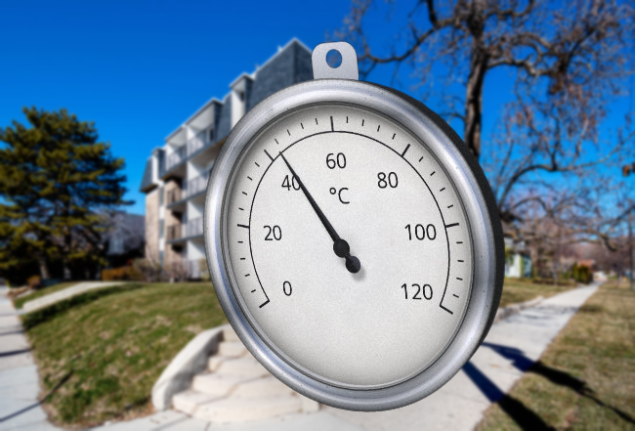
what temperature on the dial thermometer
44 °C
